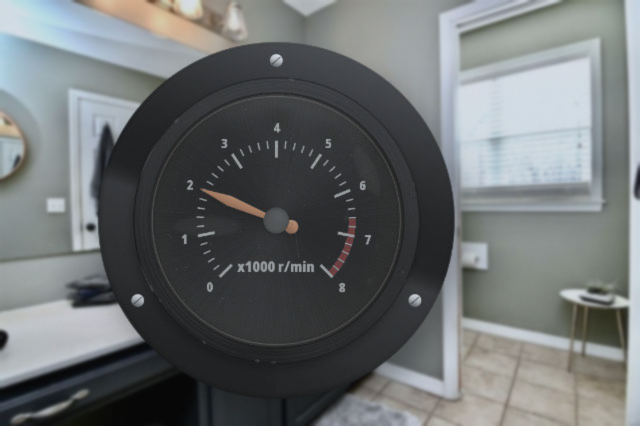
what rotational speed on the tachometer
2000 rpm
